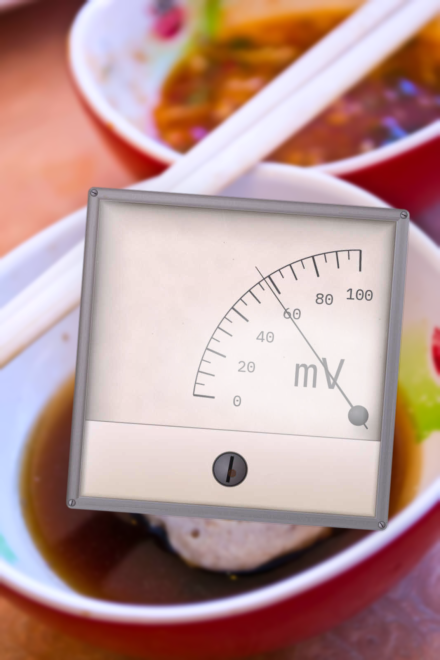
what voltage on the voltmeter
57.5 mV
